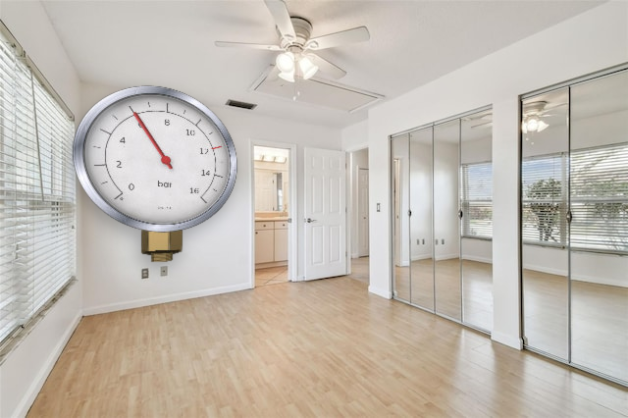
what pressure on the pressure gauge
6 bar
